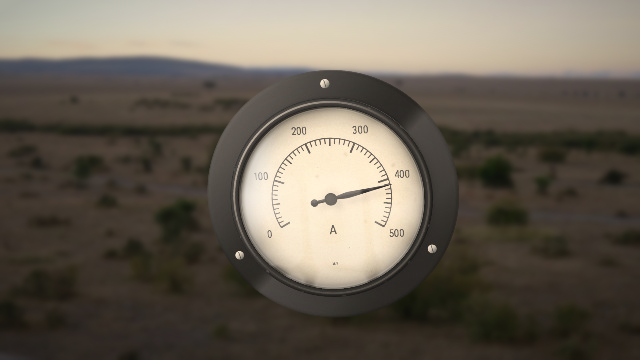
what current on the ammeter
410 A
